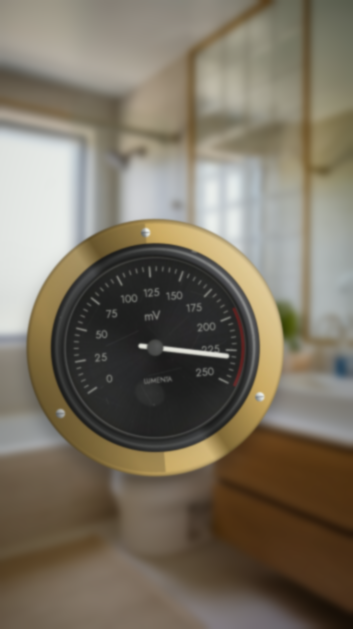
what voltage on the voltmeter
230 mV
